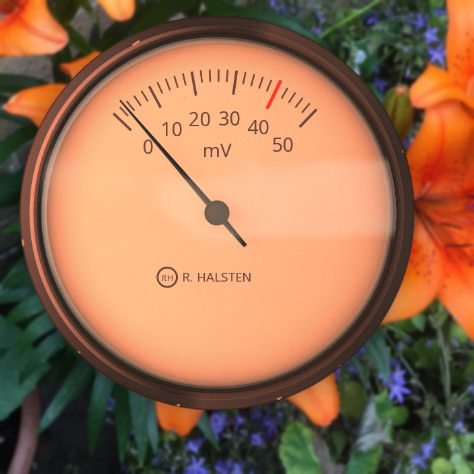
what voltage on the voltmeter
3 mV
